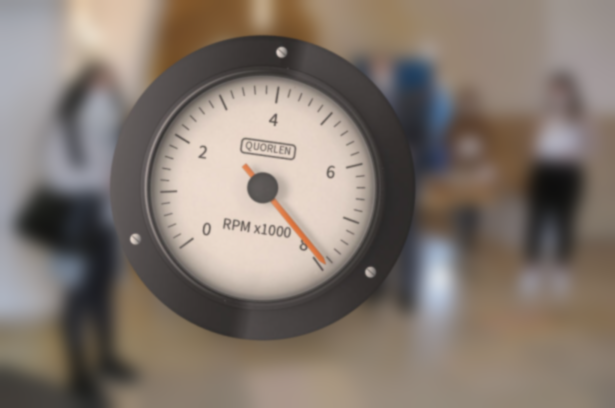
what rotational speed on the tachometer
7900 rpm
